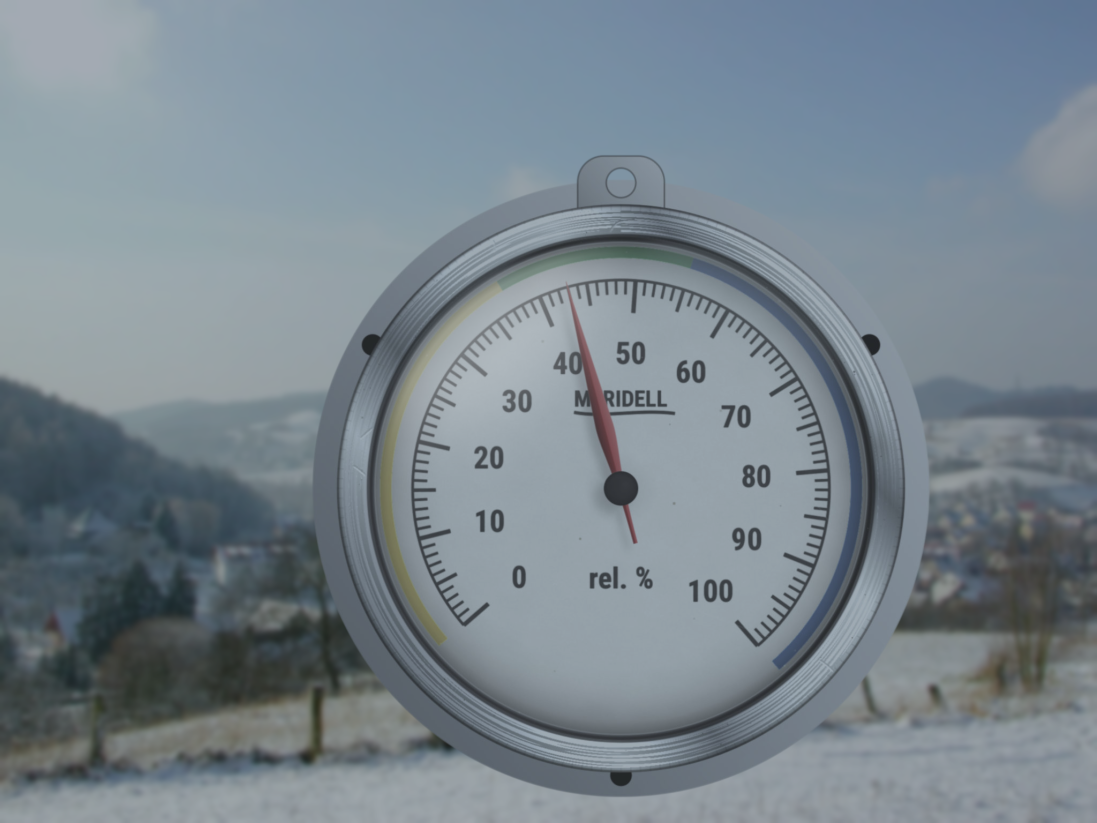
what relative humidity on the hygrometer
43 %
